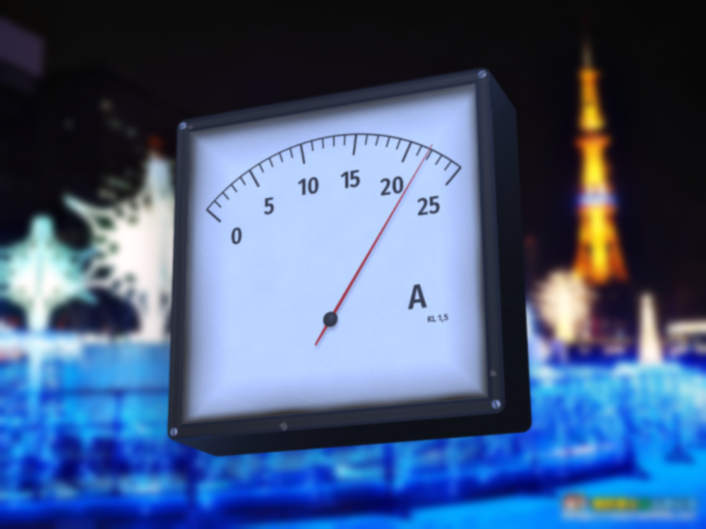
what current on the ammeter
22 A
